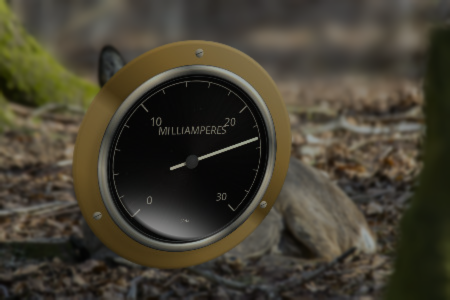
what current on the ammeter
23 mA
